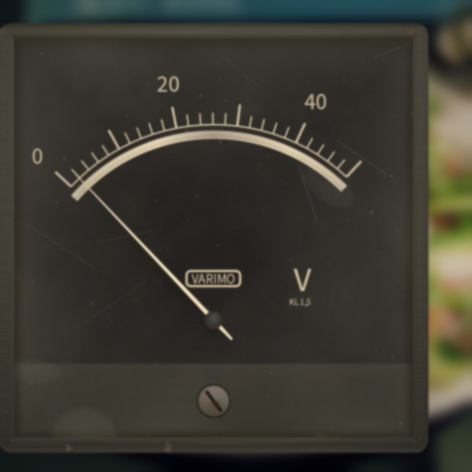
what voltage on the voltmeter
2 V
